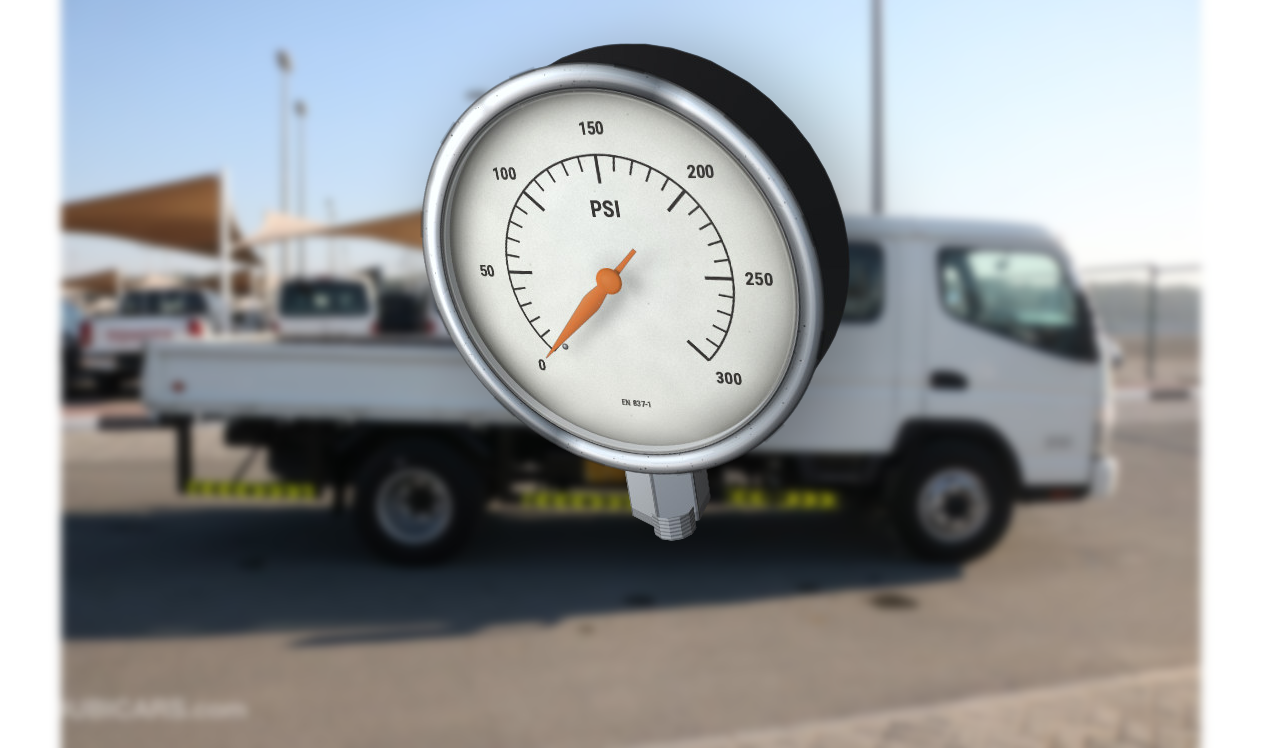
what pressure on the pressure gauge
0 psi
